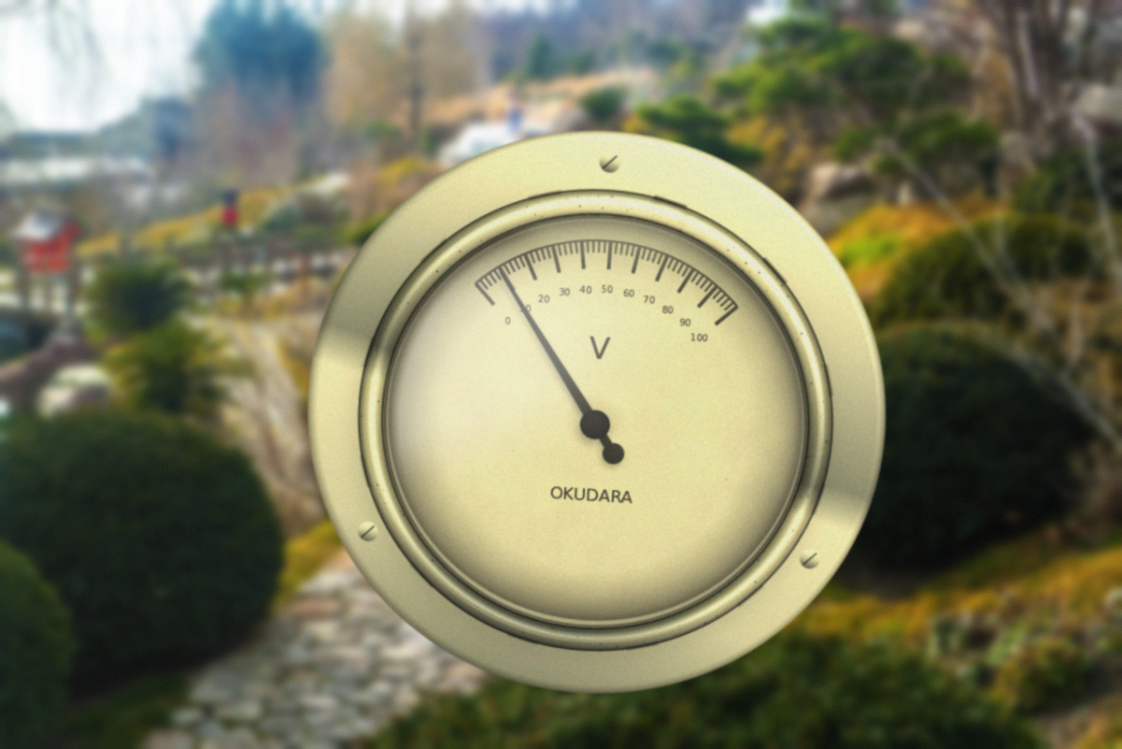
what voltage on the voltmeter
10 V
